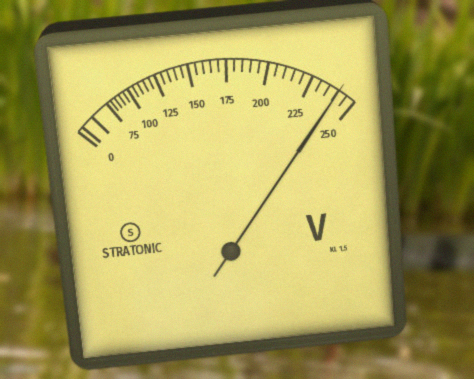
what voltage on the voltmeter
240 V
